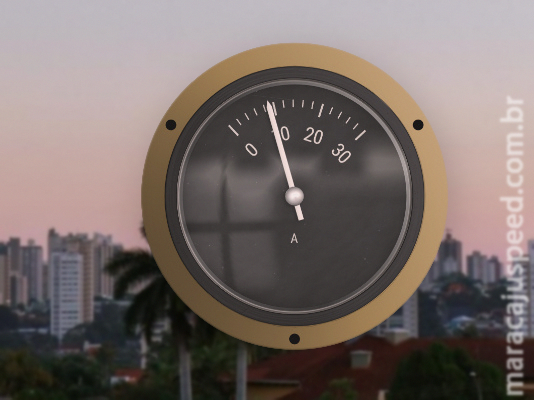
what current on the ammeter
9 A
